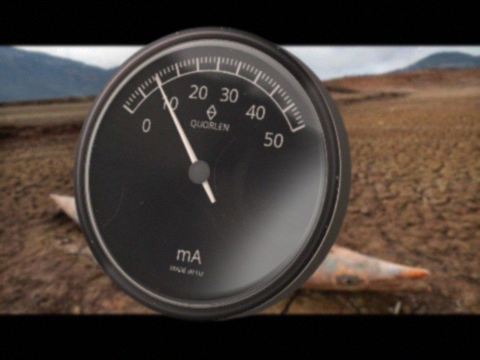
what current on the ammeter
10 mA
